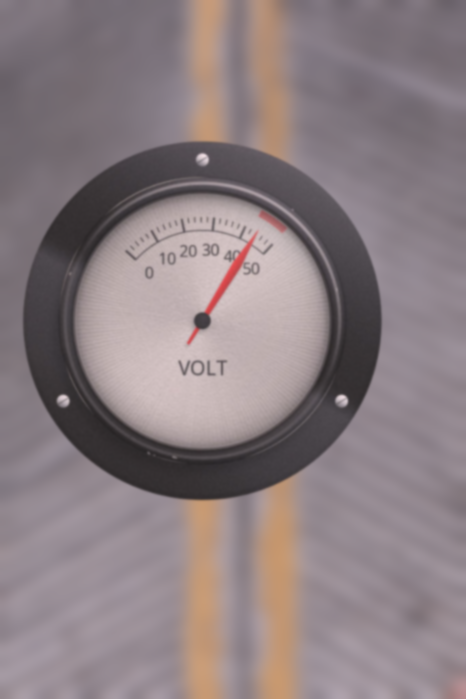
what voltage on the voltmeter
44 V
